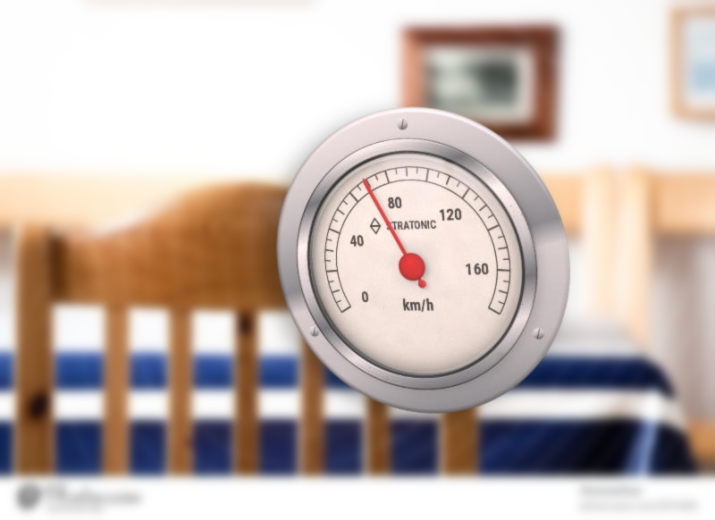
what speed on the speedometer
70 km/h
